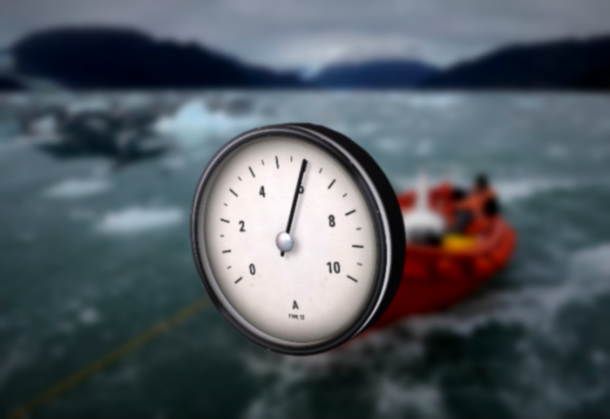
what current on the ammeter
6 A
